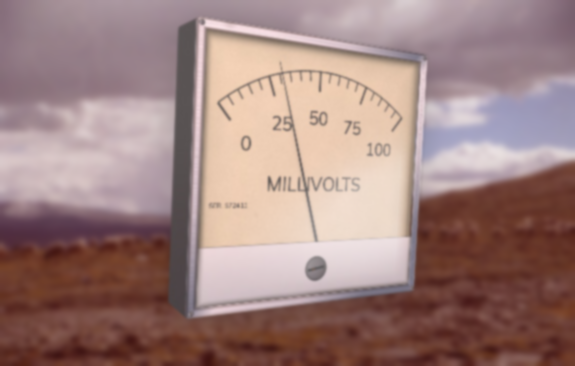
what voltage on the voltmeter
30 mV
